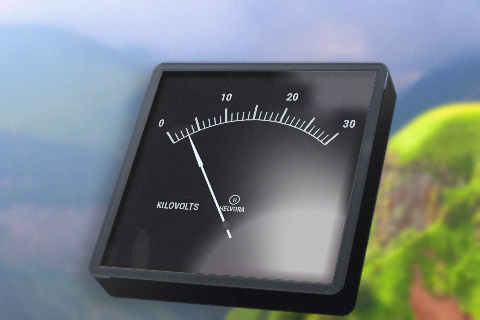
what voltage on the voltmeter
3 kV
